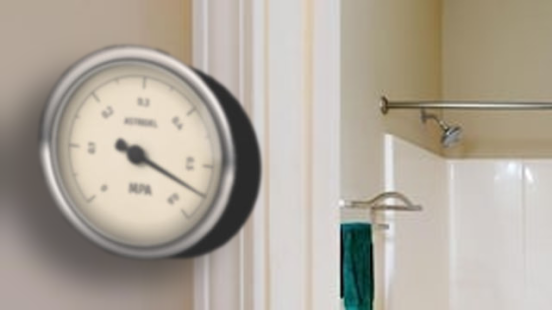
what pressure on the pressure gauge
0.55 MPa
